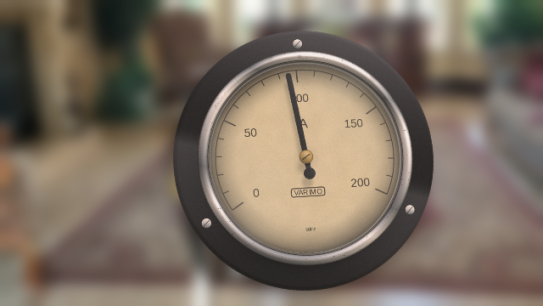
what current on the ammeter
95 A
